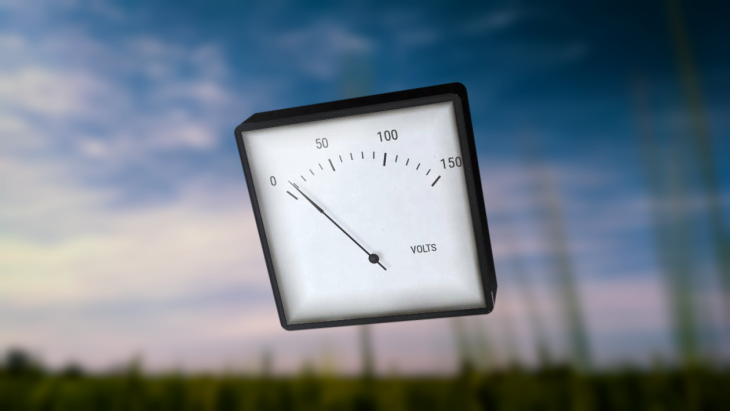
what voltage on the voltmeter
10 V
